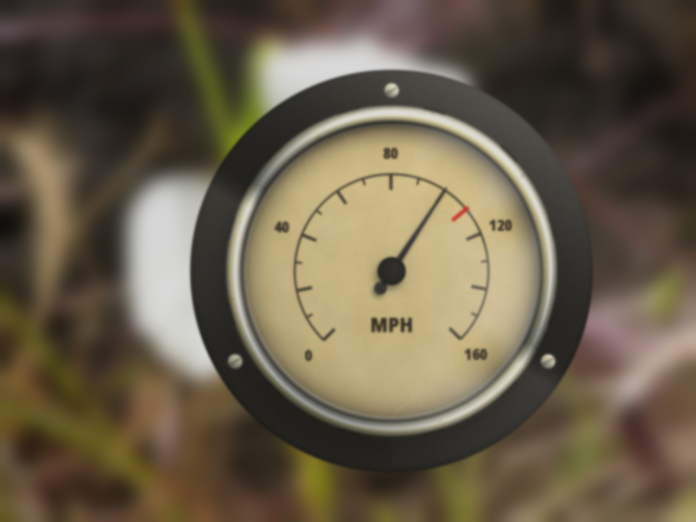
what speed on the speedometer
100 mph
